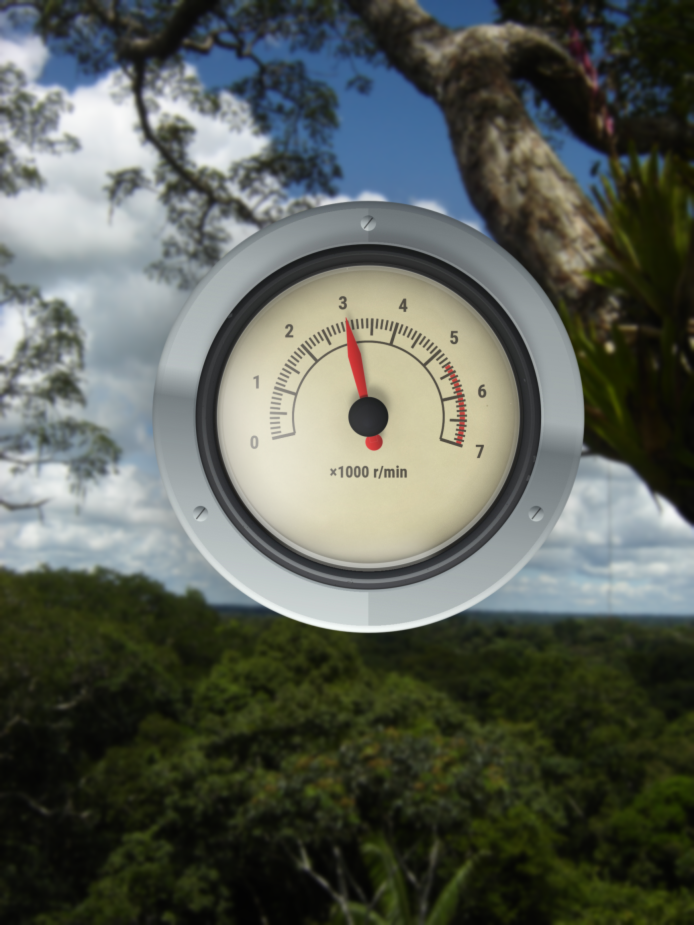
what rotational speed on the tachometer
3000 rpm
